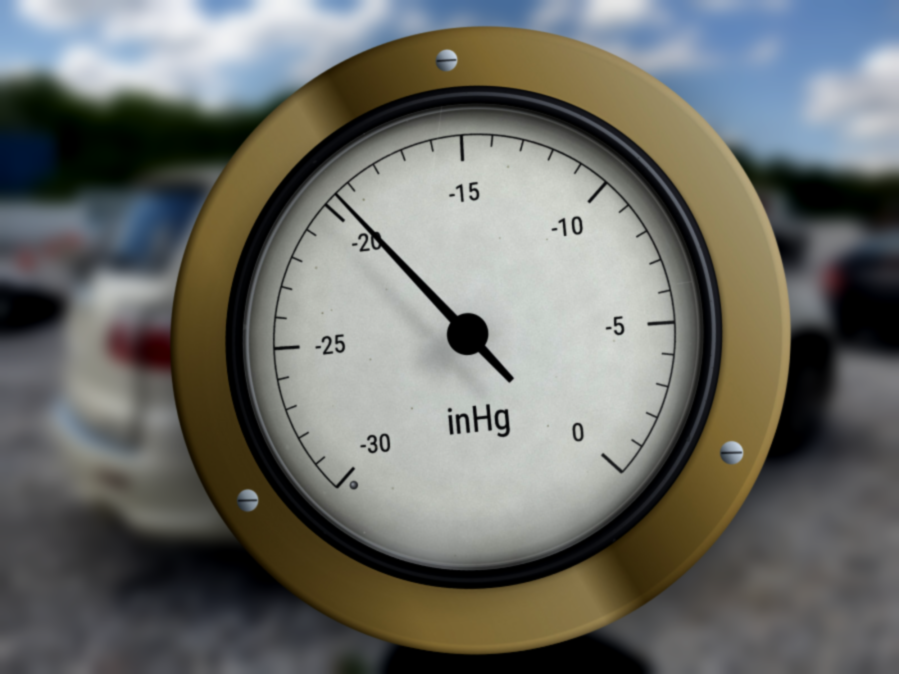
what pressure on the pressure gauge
-19.5 inHg
